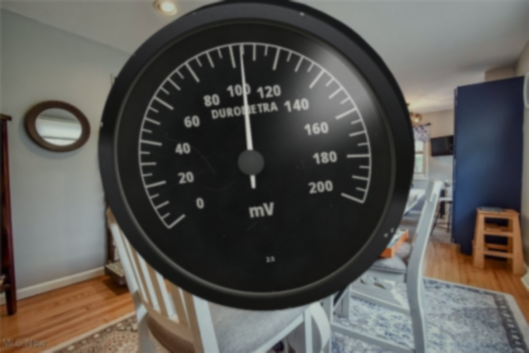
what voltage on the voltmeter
105 mV
